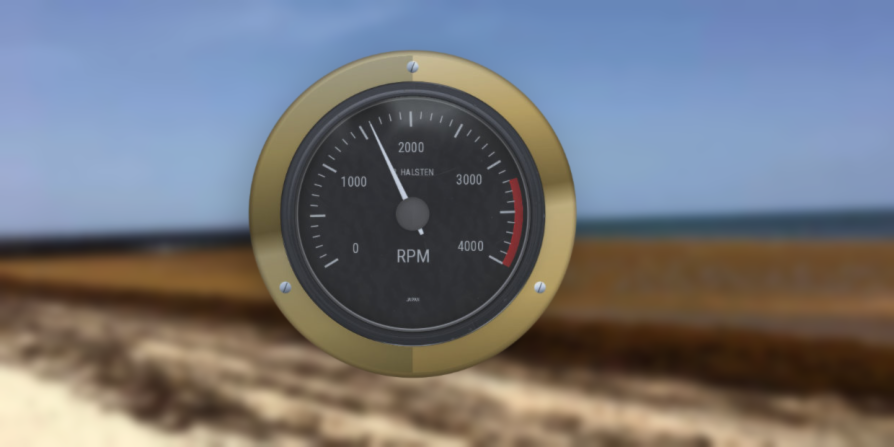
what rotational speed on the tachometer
1600 rpm
